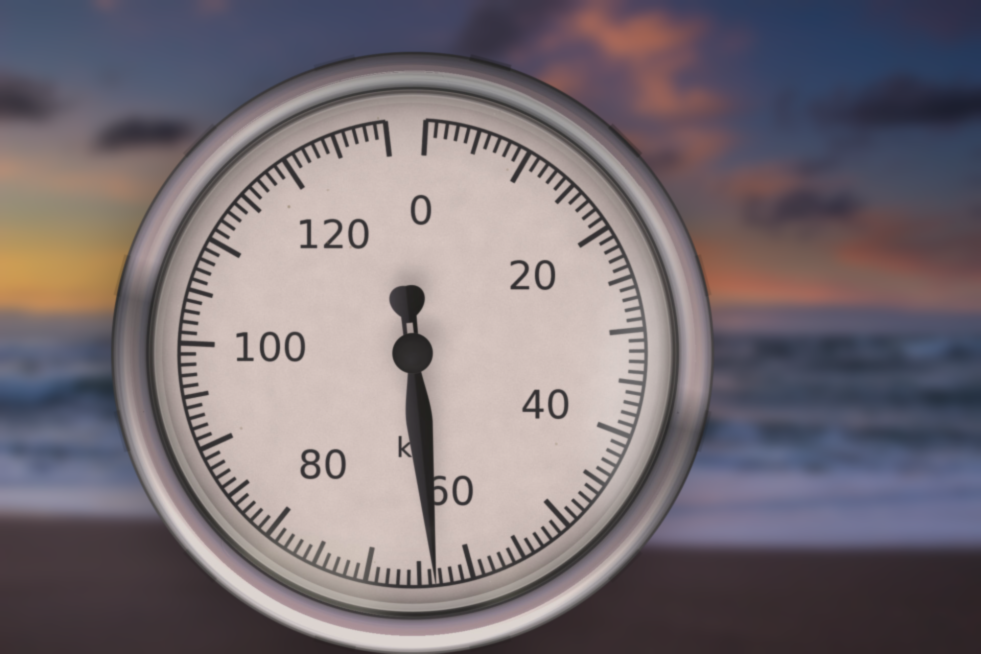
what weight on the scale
63.5 kg
